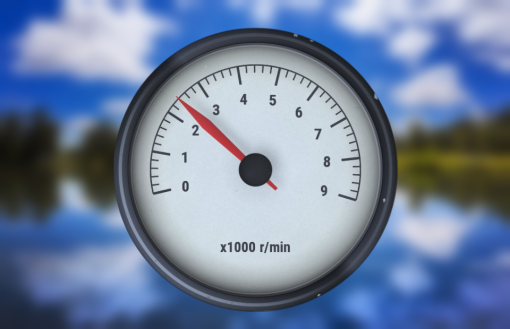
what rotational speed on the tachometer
2400 rpm
